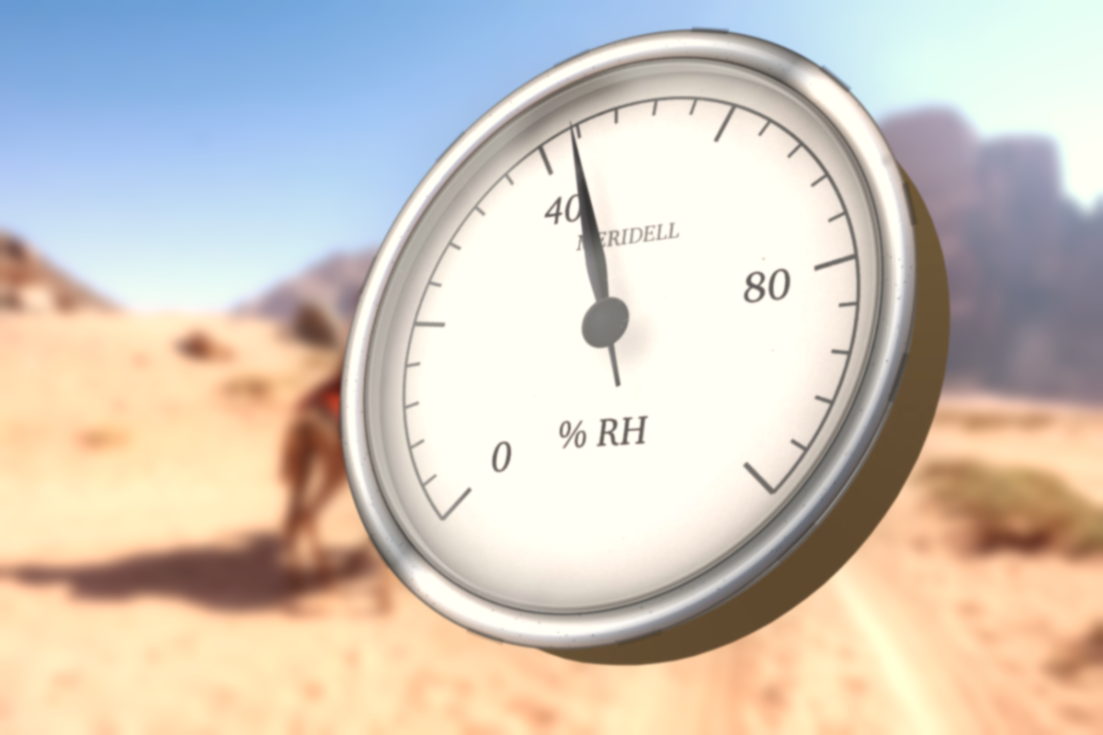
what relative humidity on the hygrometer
44 %
